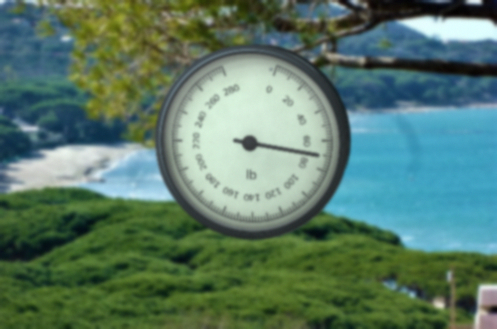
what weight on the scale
70 lb
